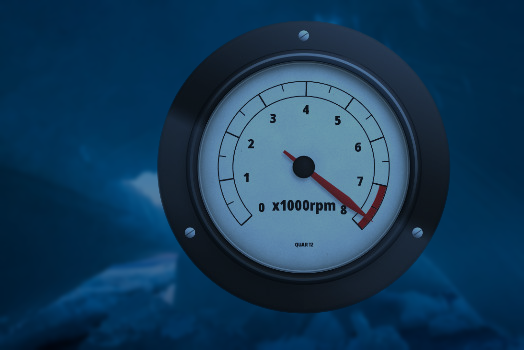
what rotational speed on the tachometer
7750 rpm
